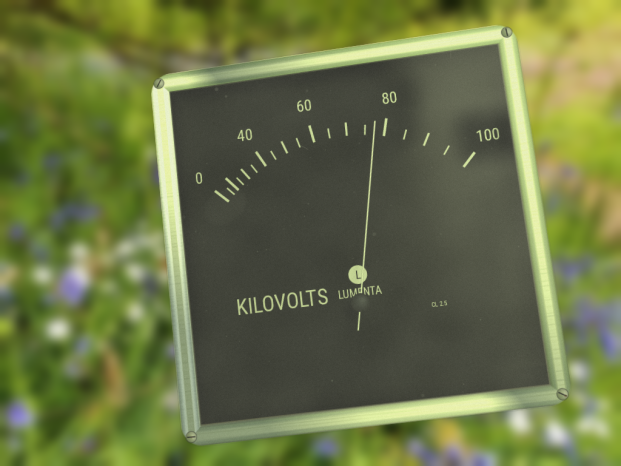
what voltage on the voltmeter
77.5 kV
